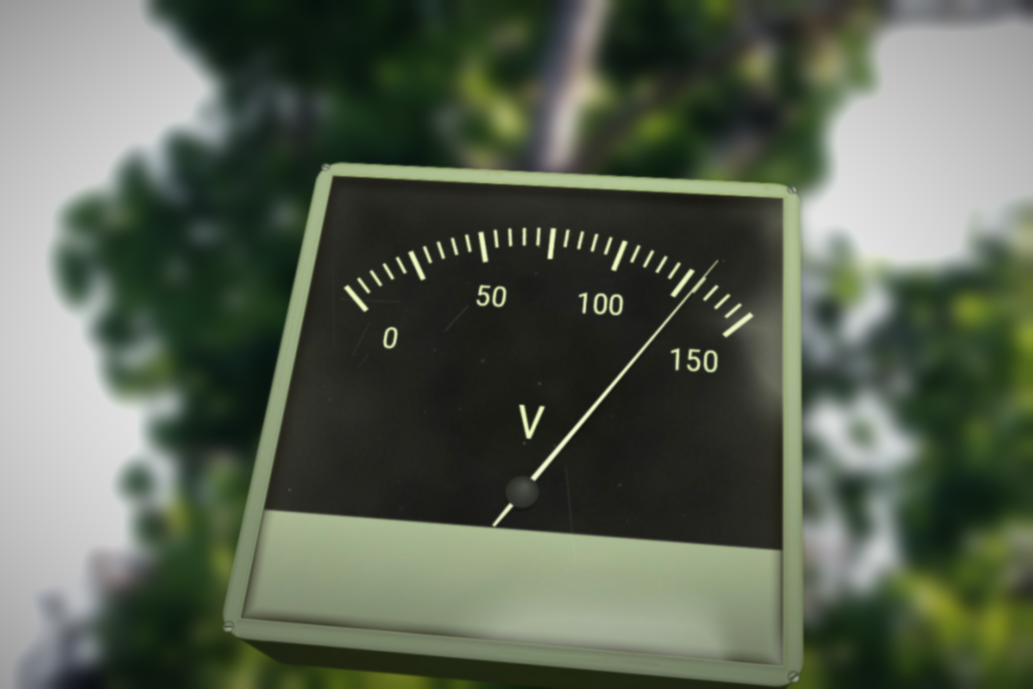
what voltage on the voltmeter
130 V
